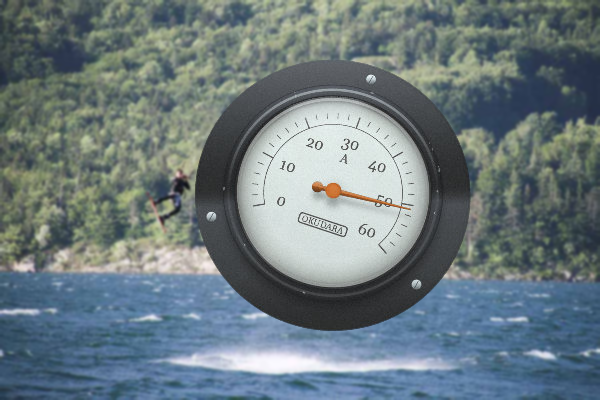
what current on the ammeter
51 A
